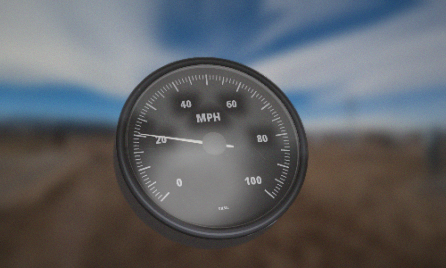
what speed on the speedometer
20 mph
